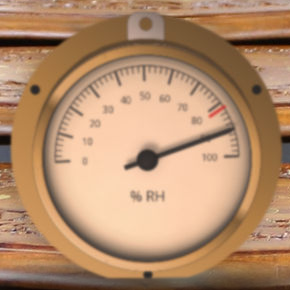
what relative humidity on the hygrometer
90 %
